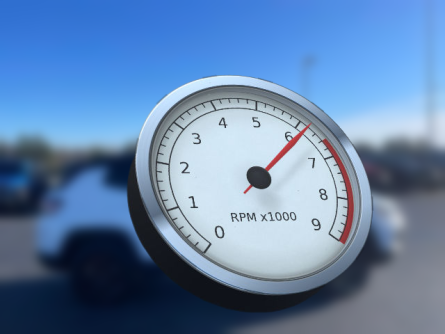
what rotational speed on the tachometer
6200 rpm
